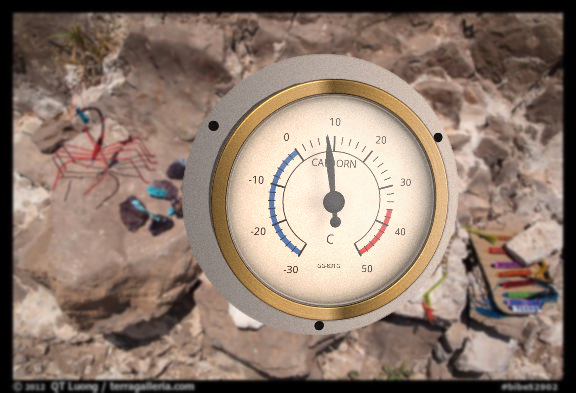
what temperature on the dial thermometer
8 °C
